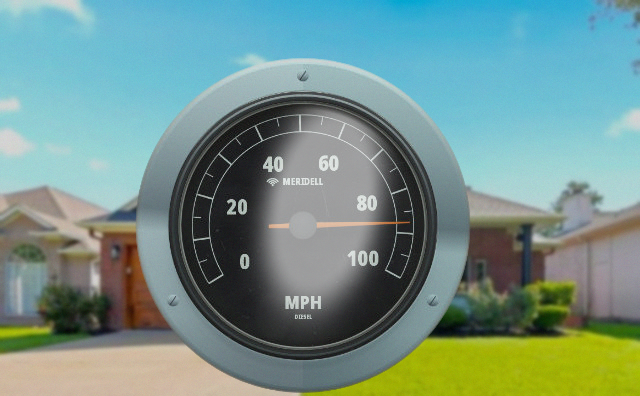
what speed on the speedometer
87.5 mph
